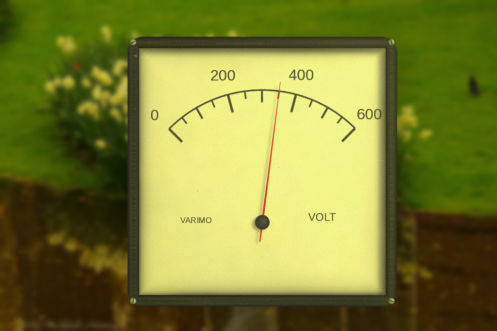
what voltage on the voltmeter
350 V
